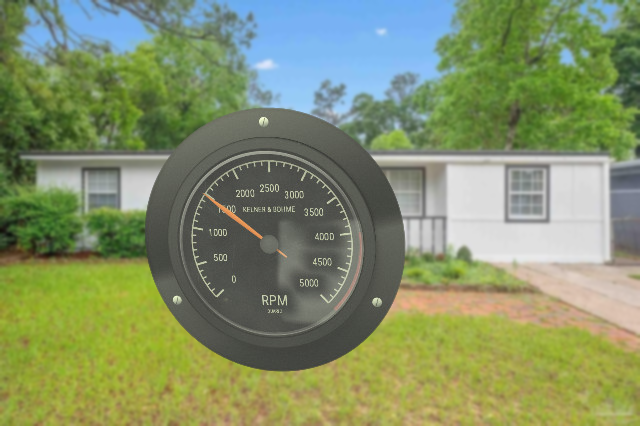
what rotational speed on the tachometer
1500 rpm
